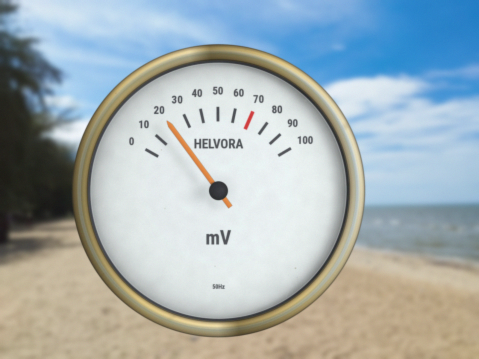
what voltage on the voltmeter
20 mV
